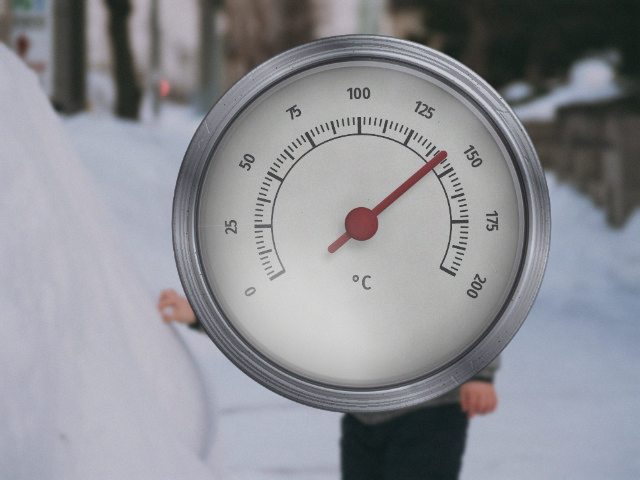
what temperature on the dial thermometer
142.5 °C
